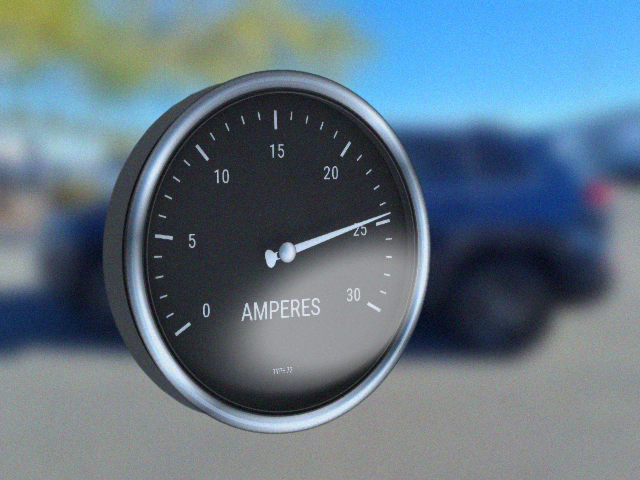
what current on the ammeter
24.5 A
